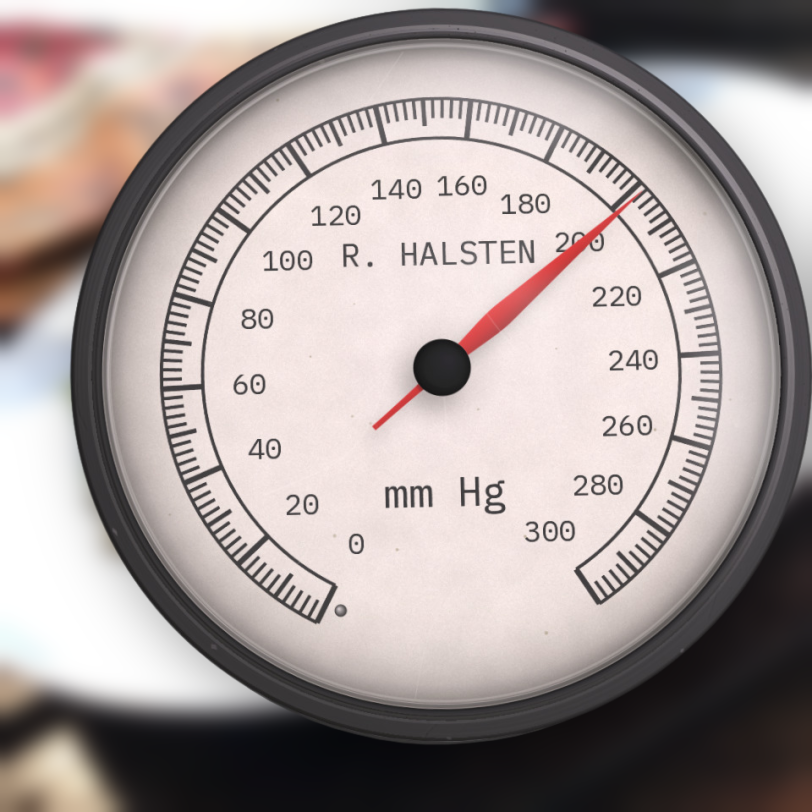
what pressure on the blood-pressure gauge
202 mmHg
